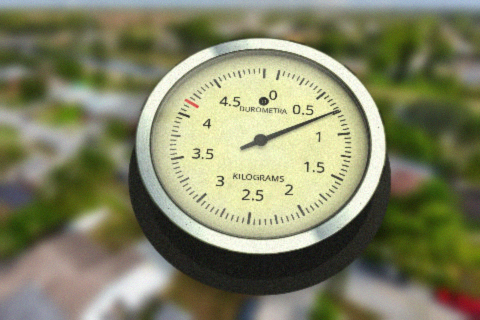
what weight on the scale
0.75 kg
